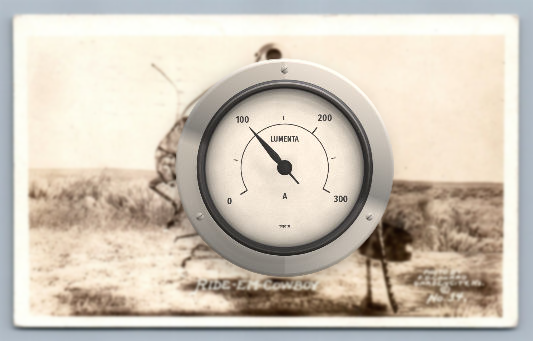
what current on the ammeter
100 A
